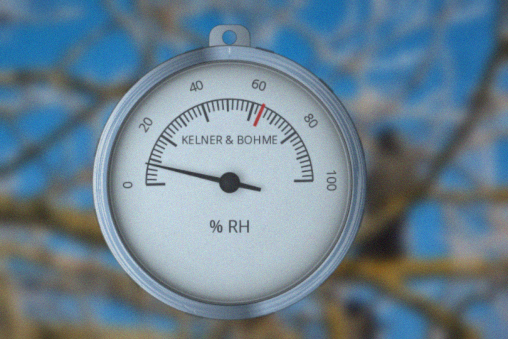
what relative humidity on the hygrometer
8 %
